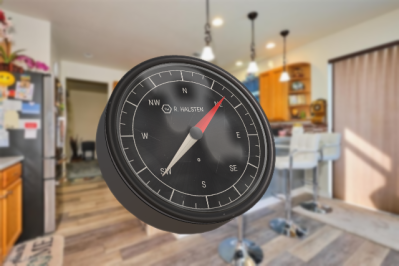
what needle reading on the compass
45 °
